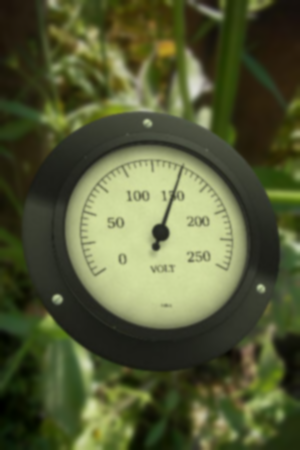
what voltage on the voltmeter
150 V
